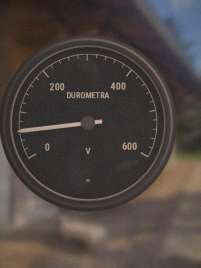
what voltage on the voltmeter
60 V
